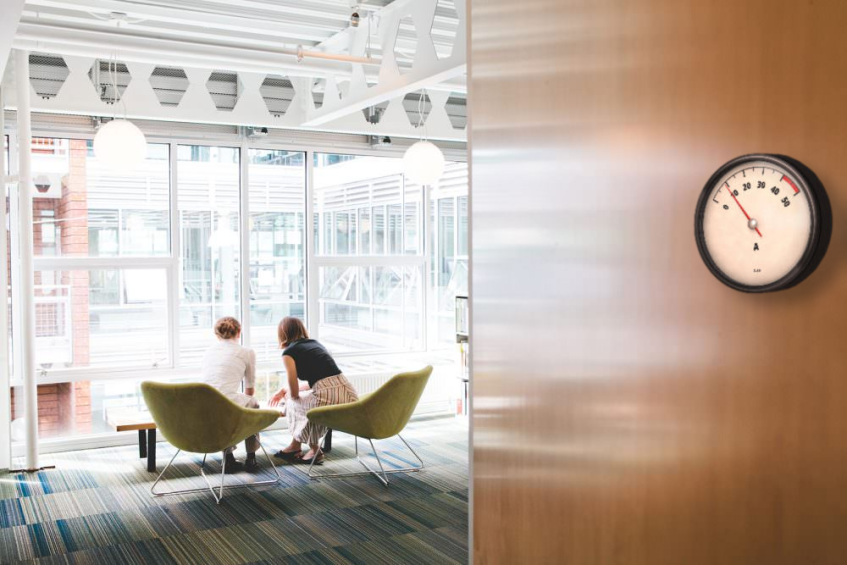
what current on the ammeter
10 A
